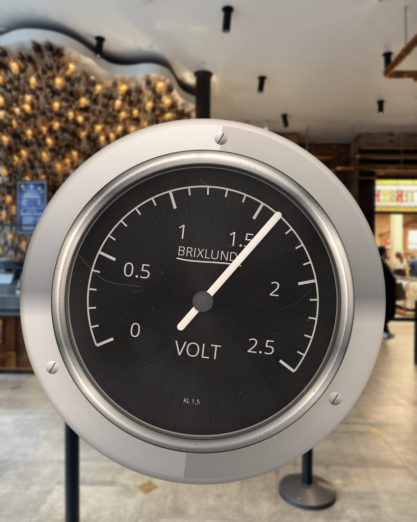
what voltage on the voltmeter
1.6 V
